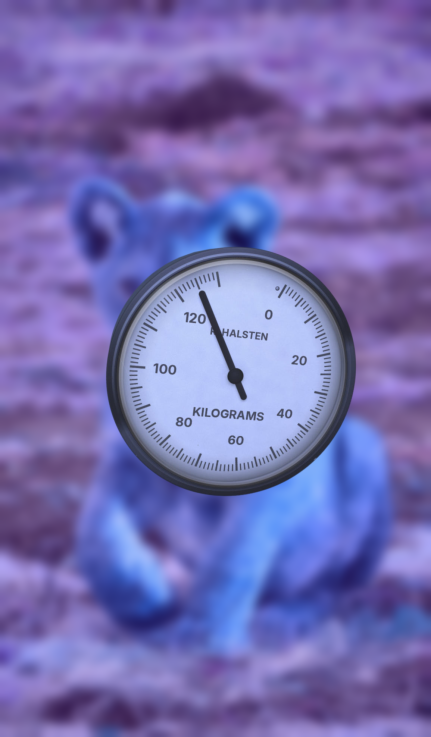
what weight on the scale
125 kg
